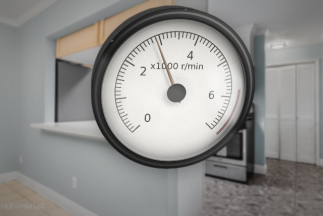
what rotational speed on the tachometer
2900 rpm
